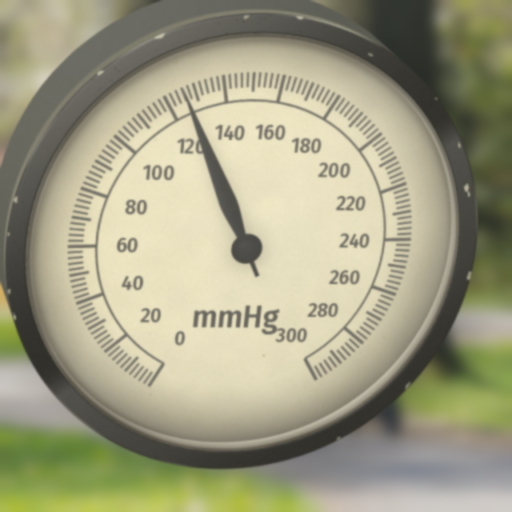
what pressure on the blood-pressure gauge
126 mmHg
